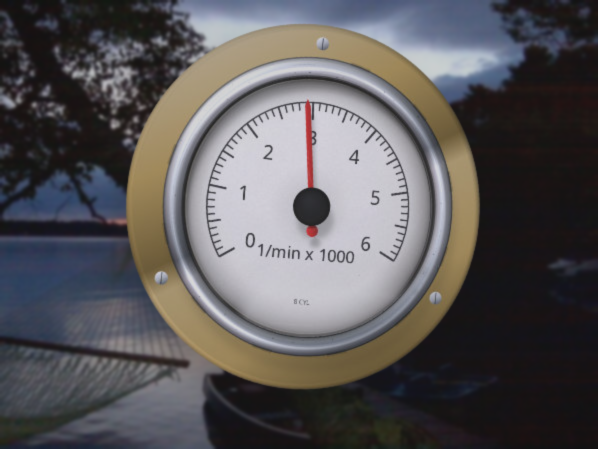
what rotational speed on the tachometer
2900 rpm
